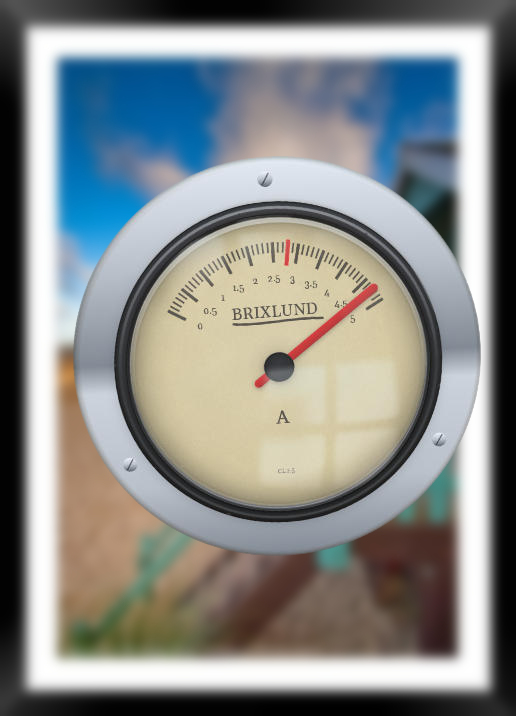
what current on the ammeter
4.7 A
